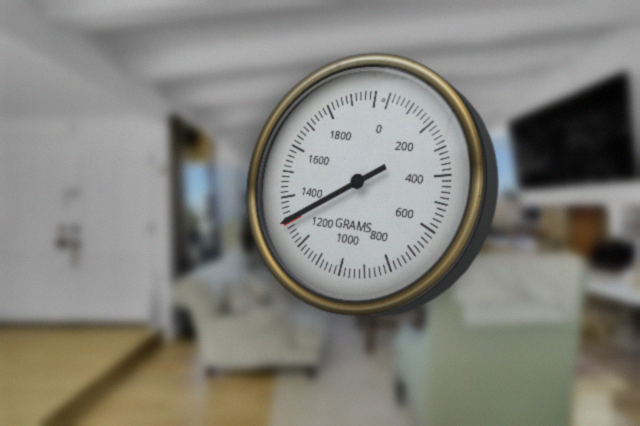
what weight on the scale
1300 g
